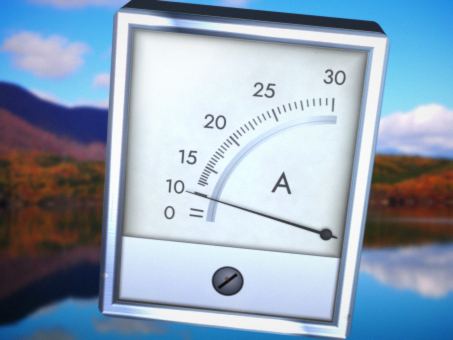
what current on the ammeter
10 A
